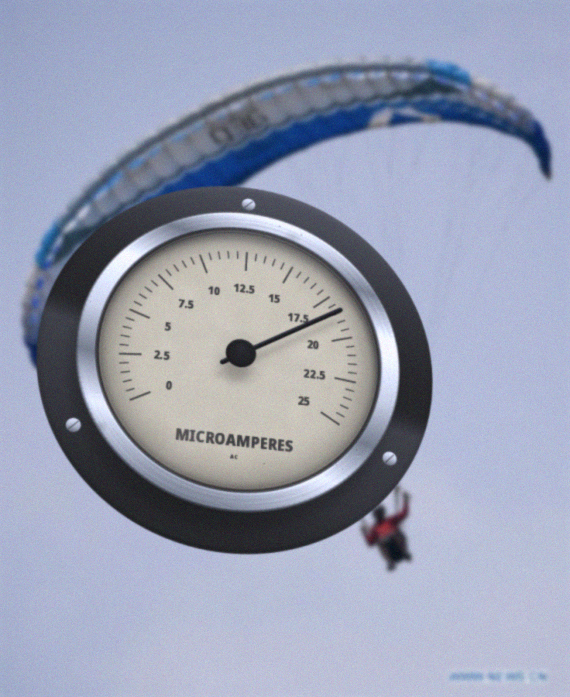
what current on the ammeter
18.5 µA
